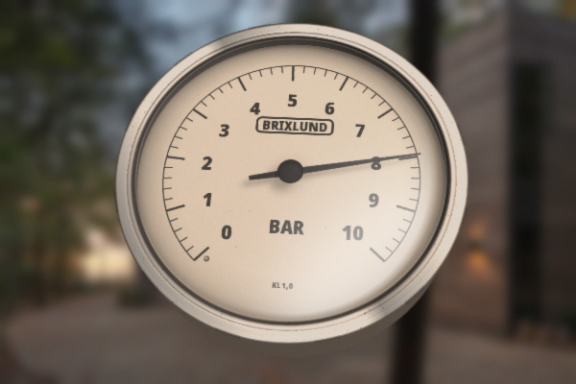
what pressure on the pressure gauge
8 bar
